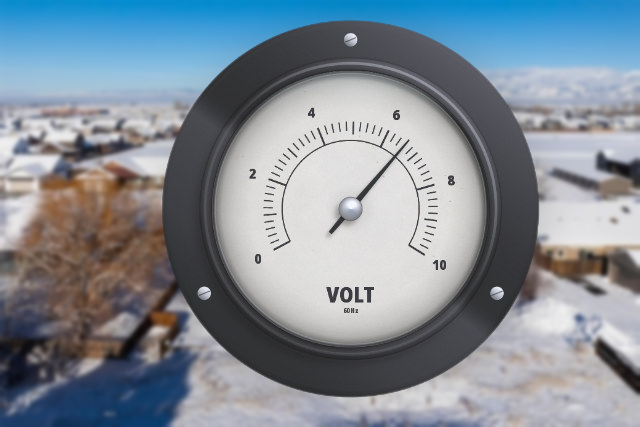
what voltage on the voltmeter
6.6 V
